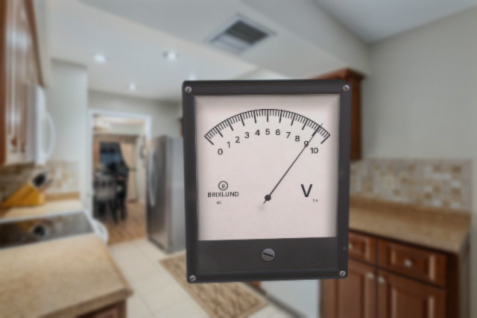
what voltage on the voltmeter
9 V
